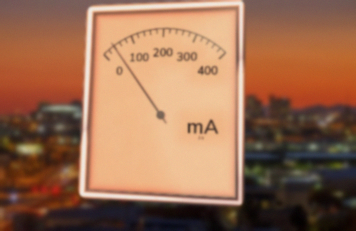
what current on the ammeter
40 mA
